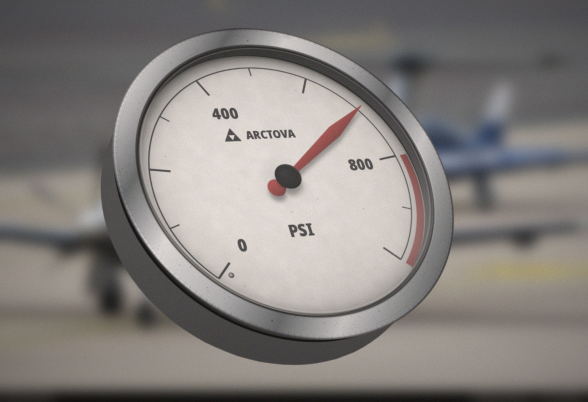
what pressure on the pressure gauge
700 psi
